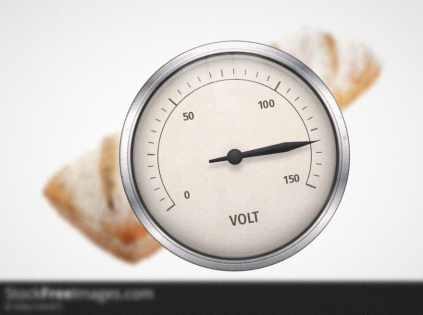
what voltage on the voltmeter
130 V
